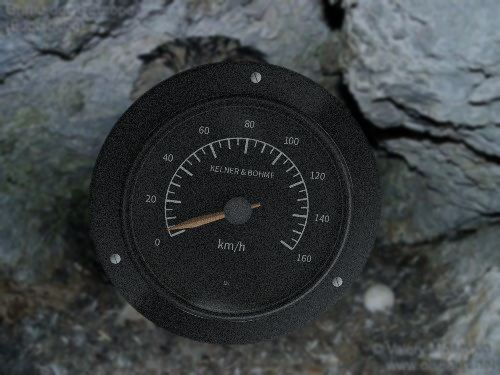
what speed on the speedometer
5 km/h
